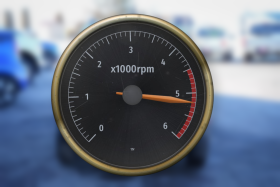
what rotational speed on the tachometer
5200 rpm
